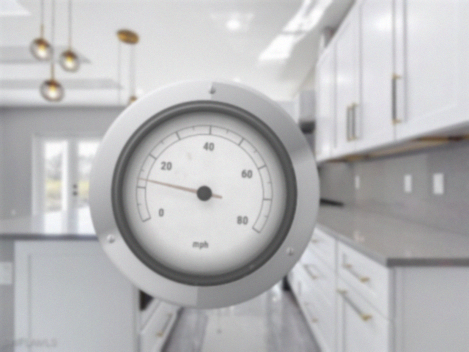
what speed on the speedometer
12.5 mph
